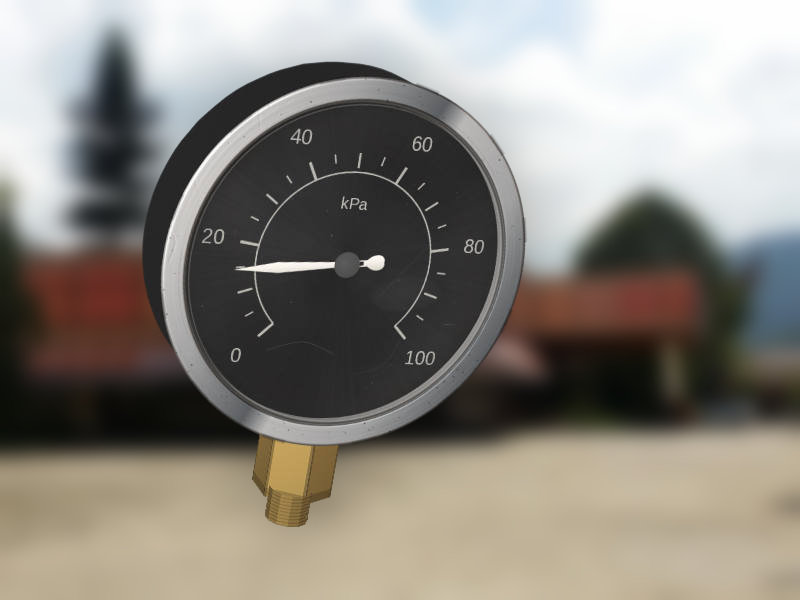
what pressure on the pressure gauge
15 kPa
